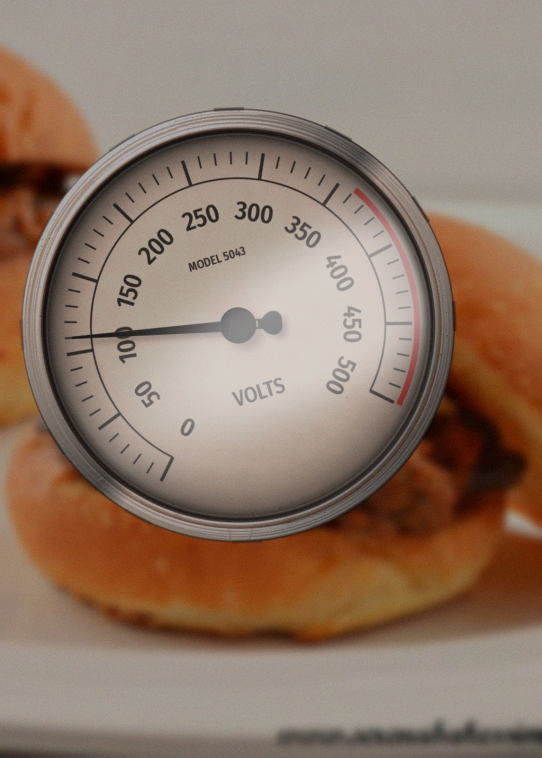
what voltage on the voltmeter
110 V
